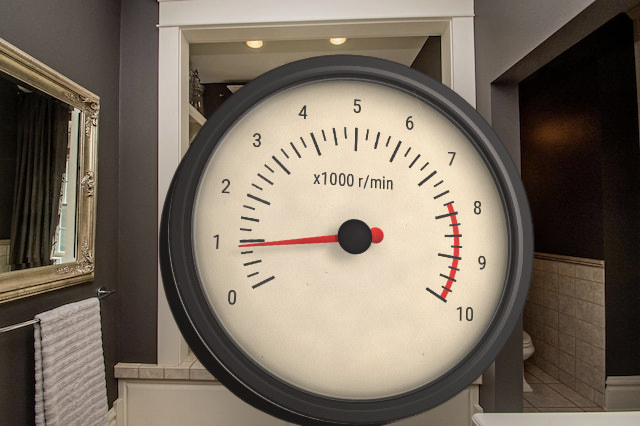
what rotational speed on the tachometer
875 rpm
